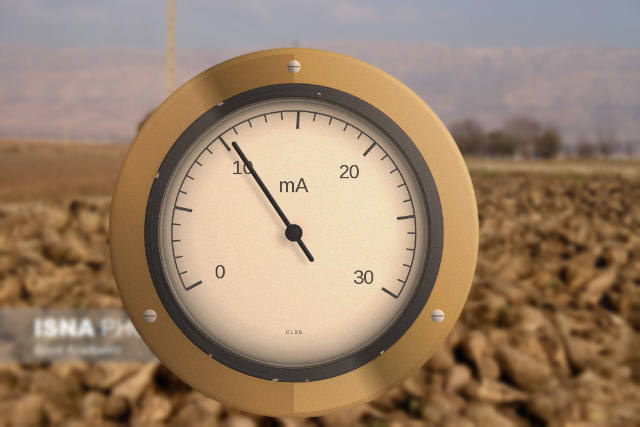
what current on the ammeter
10.5 mA
